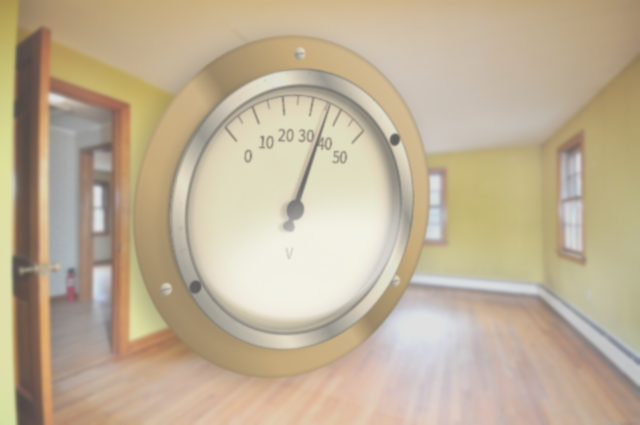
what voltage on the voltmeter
35 V
